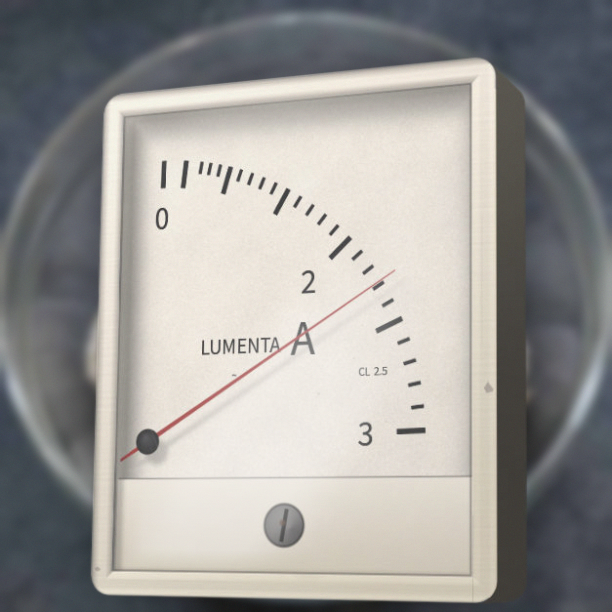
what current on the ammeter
2.3 A
